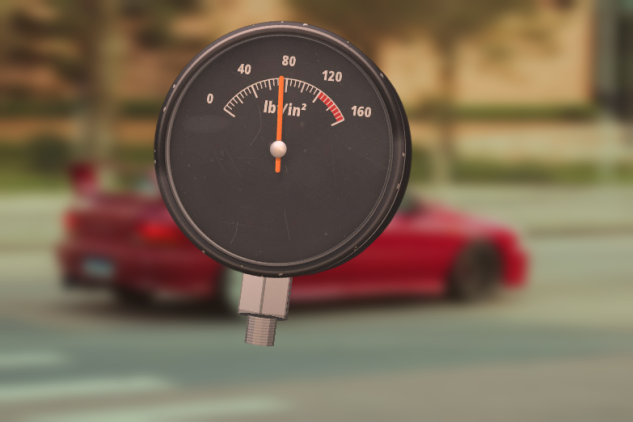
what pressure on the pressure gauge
75 psi
